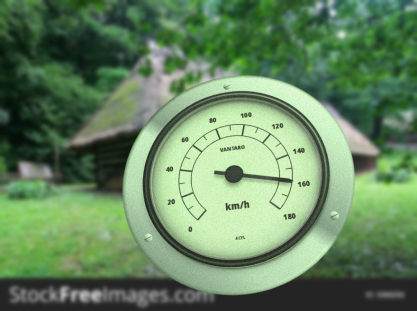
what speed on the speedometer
160 km/h
